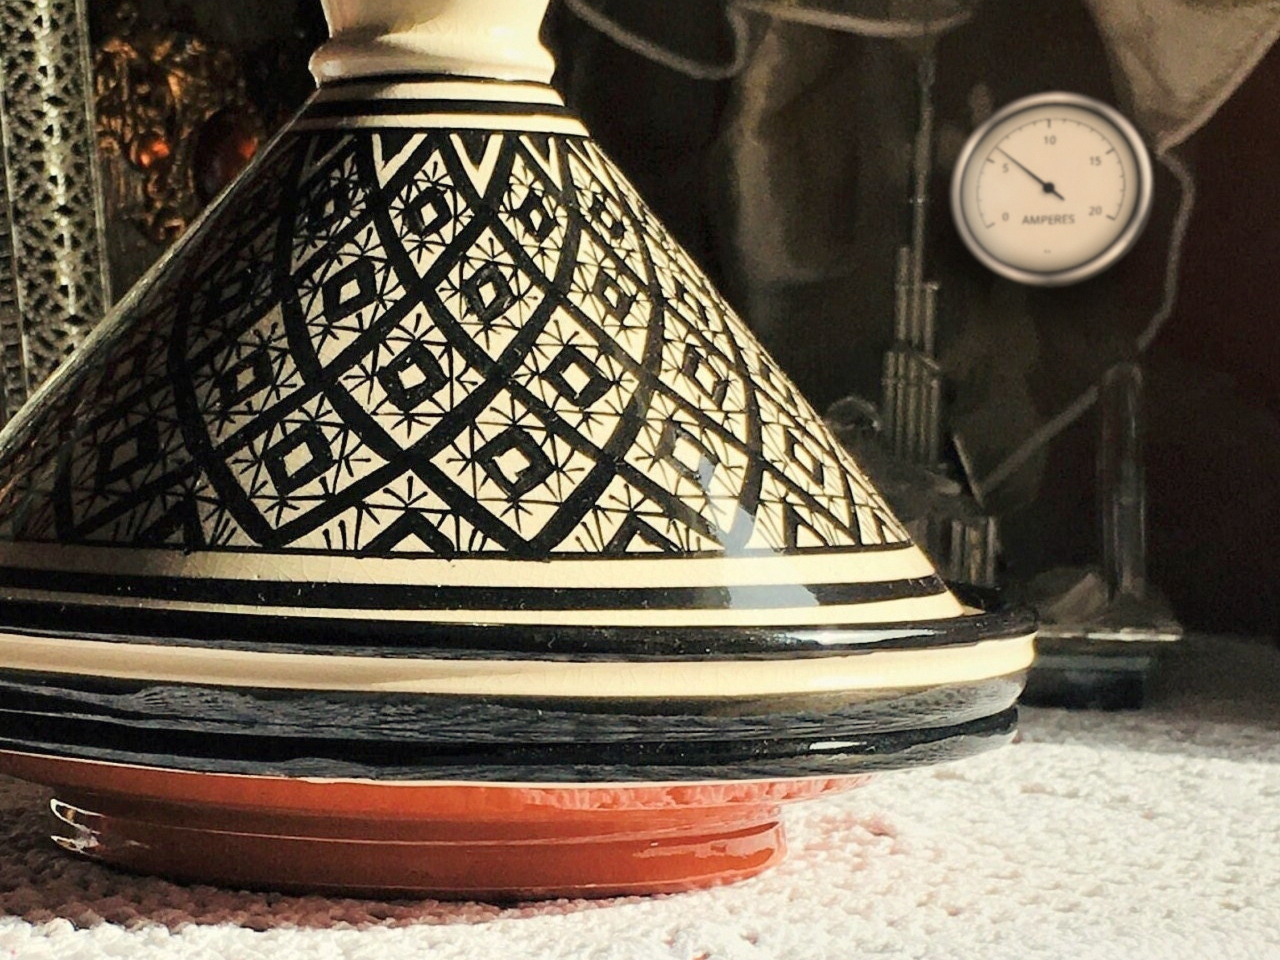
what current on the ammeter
6 A
